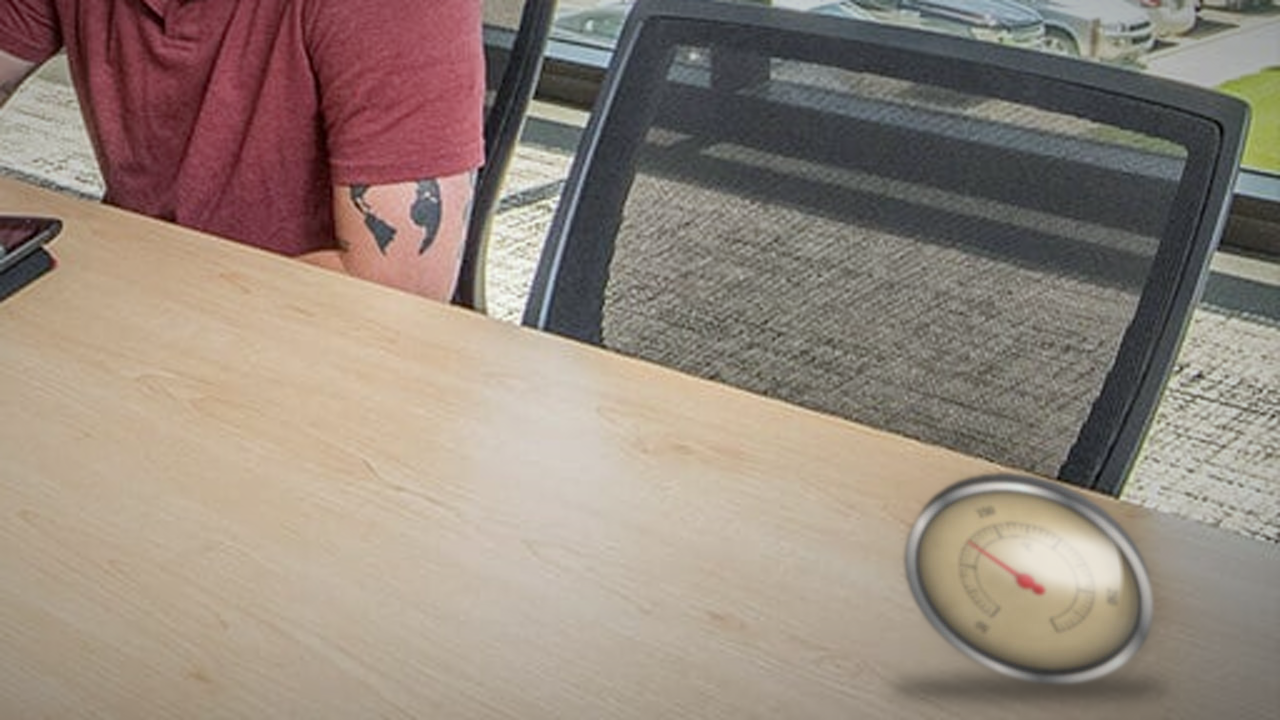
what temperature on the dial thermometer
125 °C
